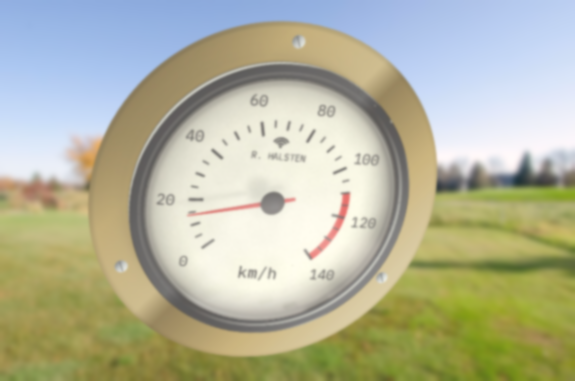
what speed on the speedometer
15 km/h
